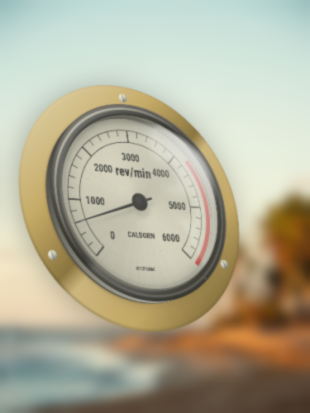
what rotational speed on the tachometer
600 rpm
